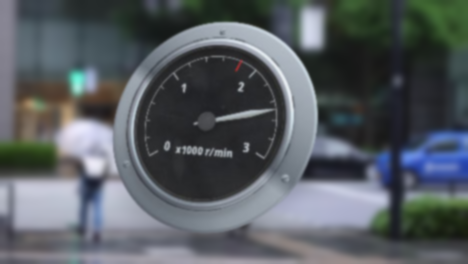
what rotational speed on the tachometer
2500 rpm
